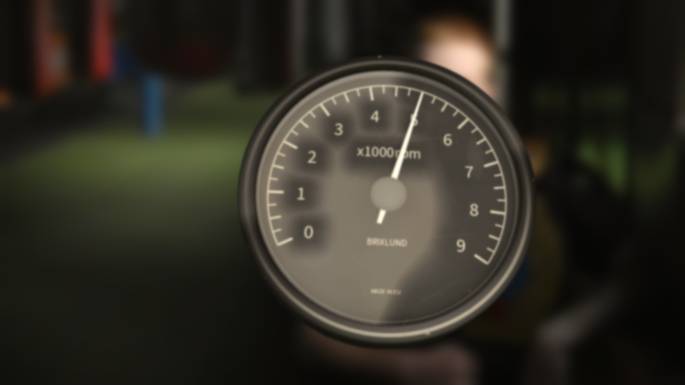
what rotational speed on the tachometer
5000 rpm
